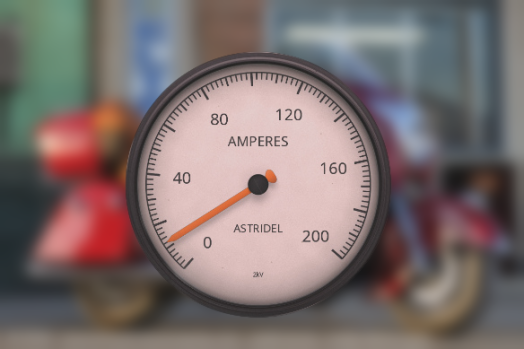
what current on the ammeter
12 A
